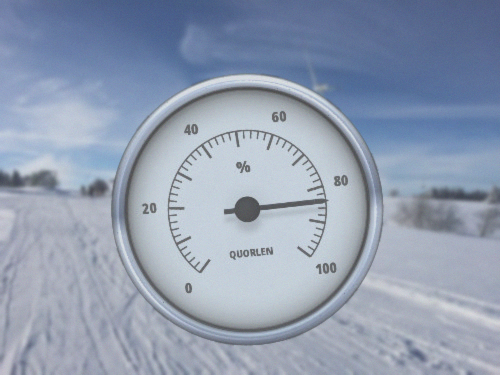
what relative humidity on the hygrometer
84 %
